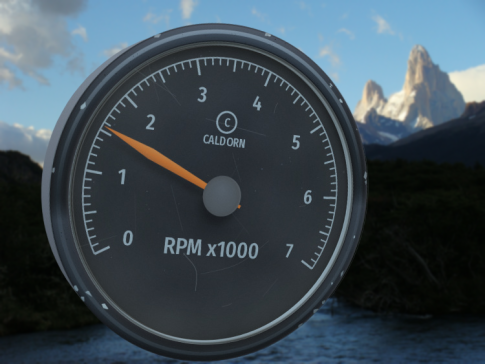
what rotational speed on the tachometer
1550 rpm
